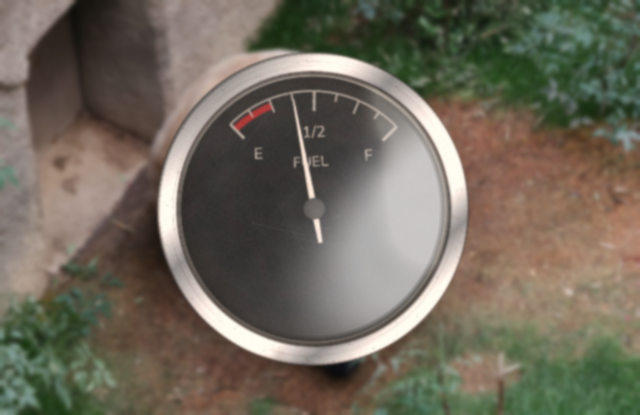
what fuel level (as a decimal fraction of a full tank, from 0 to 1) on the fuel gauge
0.375
